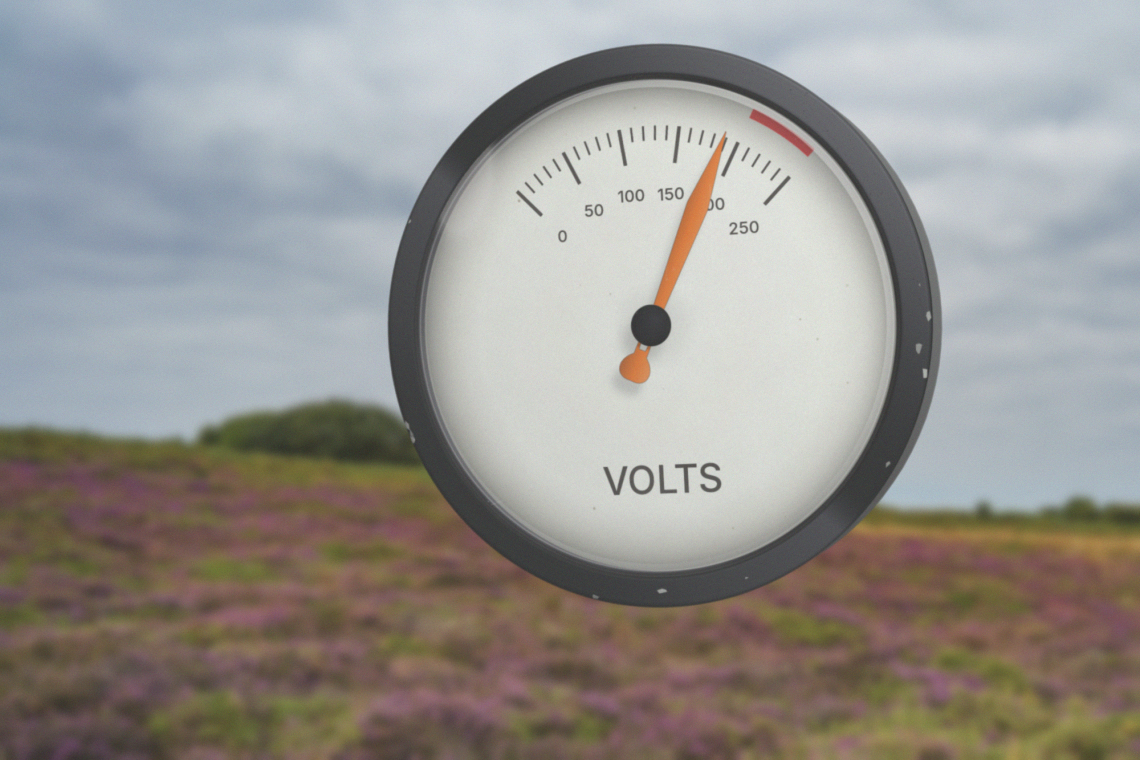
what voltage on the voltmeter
190 V
